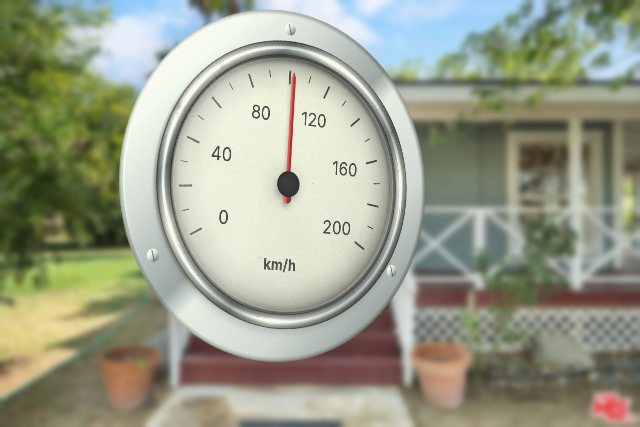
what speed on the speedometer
100 km/h
